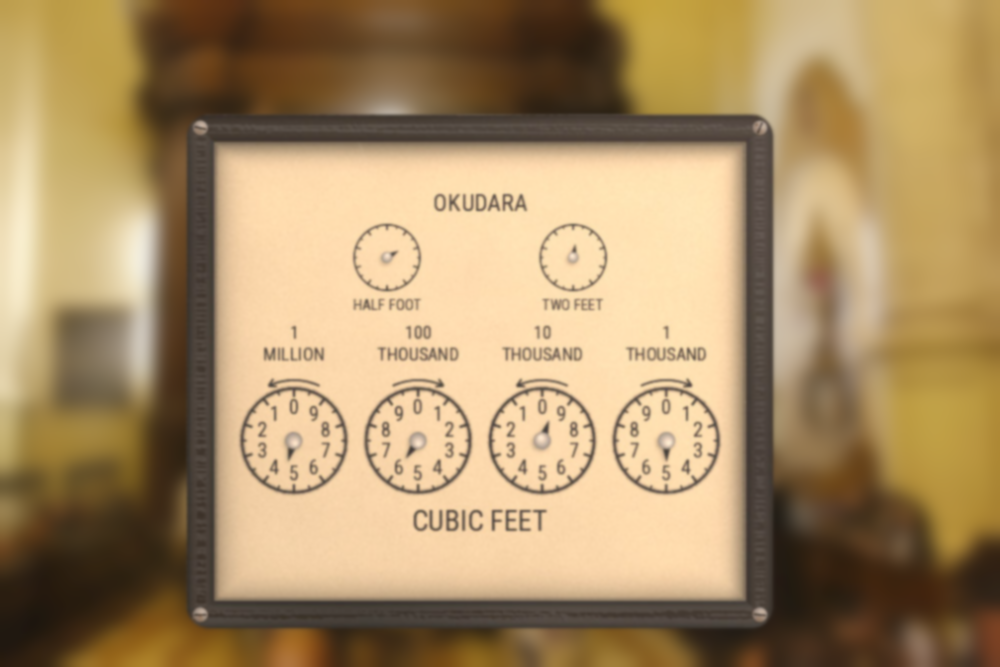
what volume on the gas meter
459500 ft³
